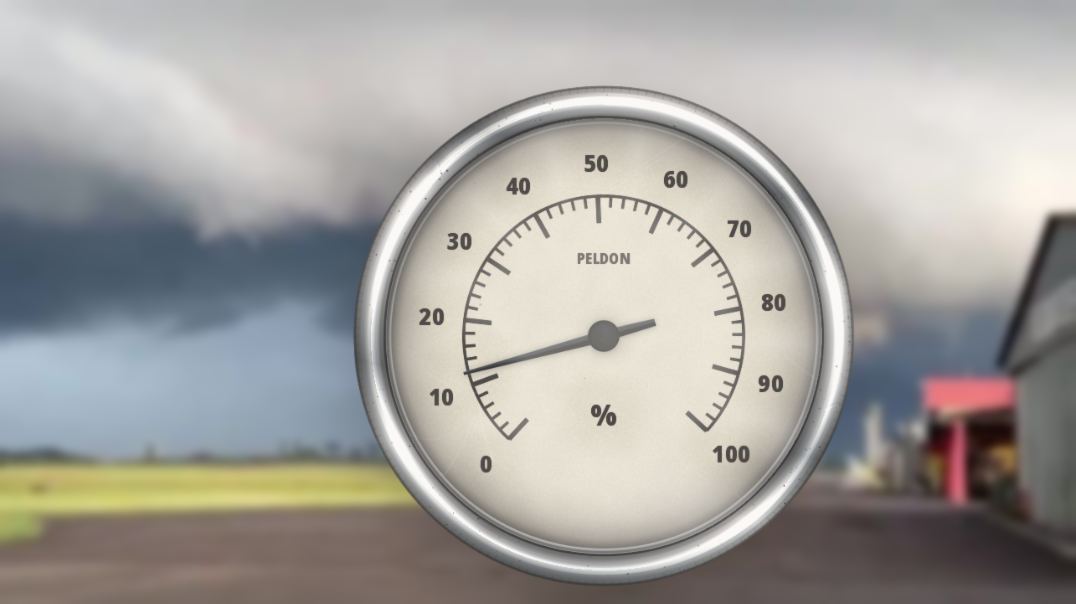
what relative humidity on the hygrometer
12 %
